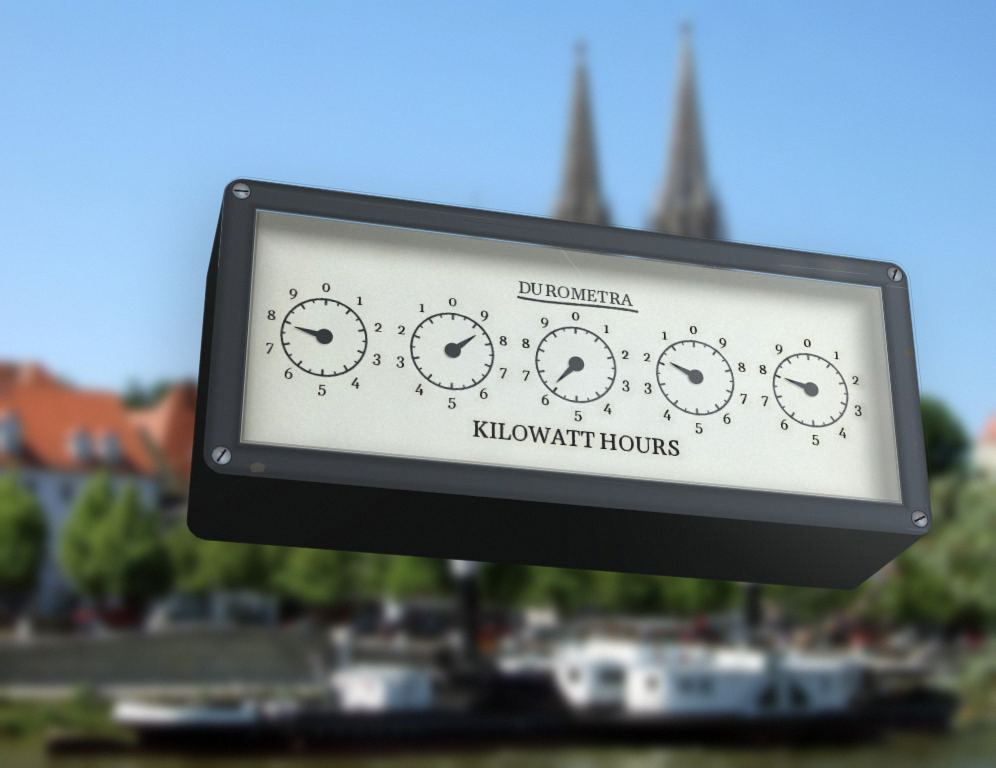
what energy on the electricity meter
78618 kWh
